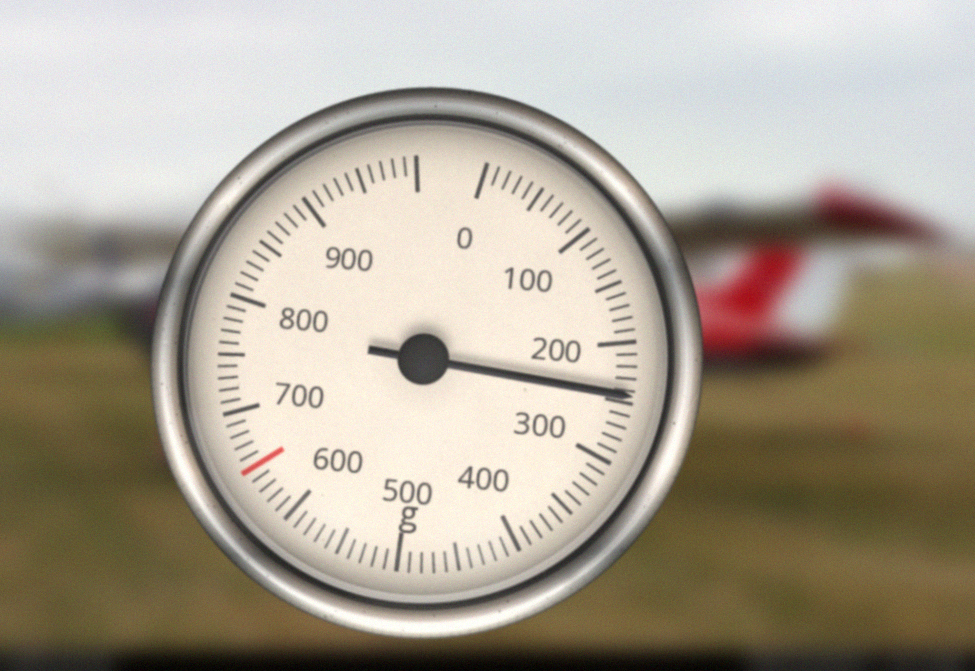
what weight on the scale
245 g
